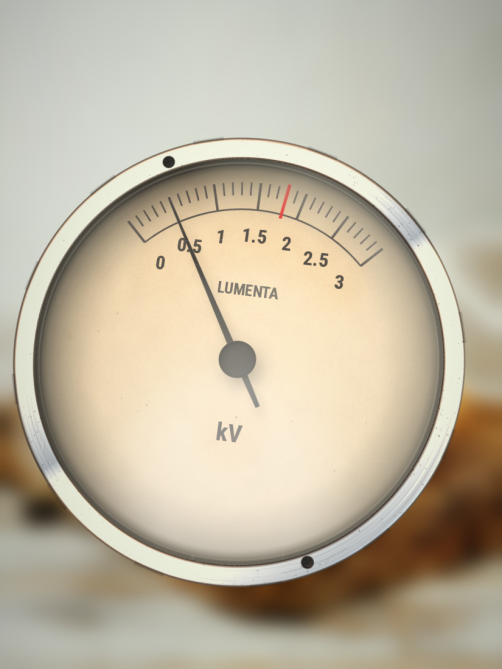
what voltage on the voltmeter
0.5 kV
